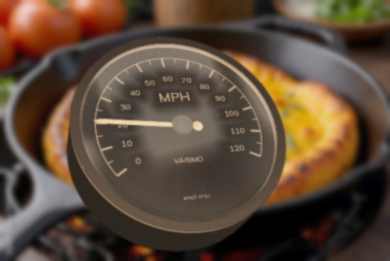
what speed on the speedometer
20 mph
